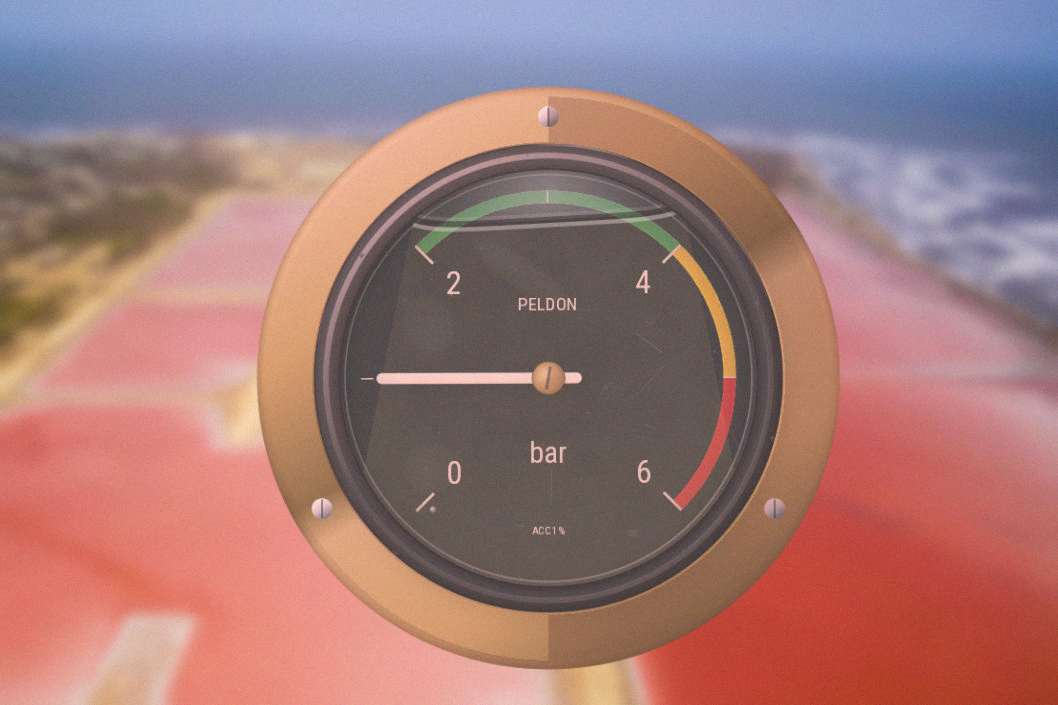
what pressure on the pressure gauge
1 bar
